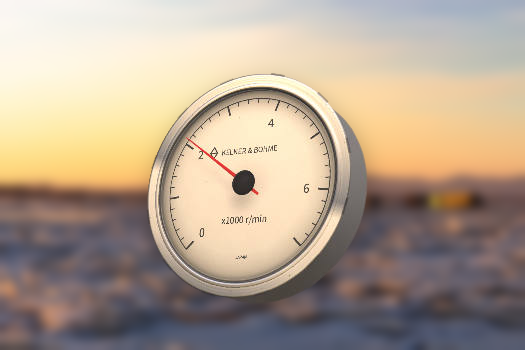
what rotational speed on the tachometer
2100 rpm
